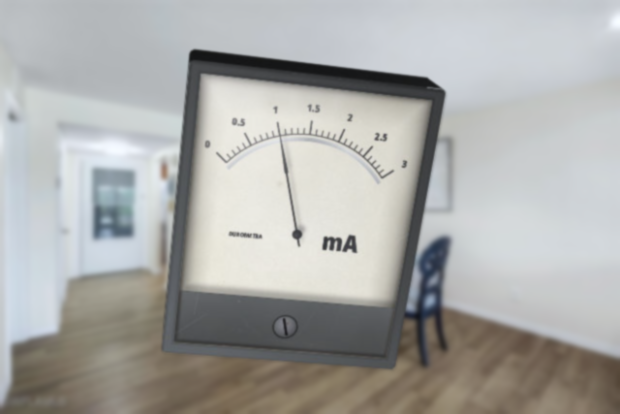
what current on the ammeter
1 mA
